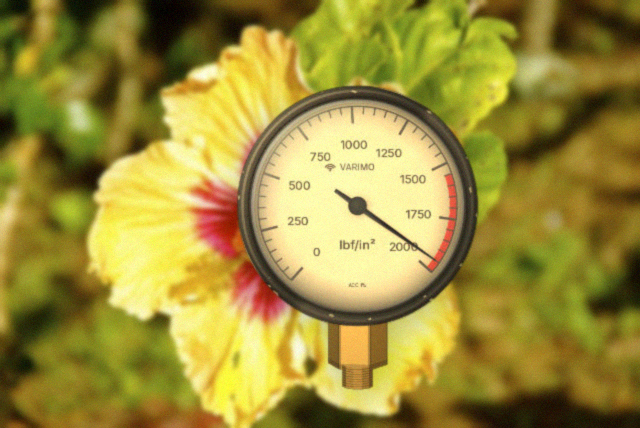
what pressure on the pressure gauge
1950 psi
